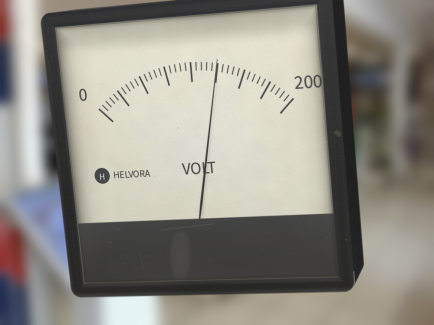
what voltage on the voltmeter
125 V
